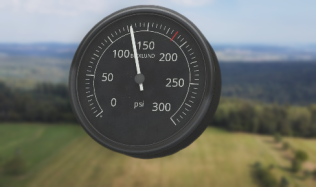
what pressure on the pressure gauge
130 psi
